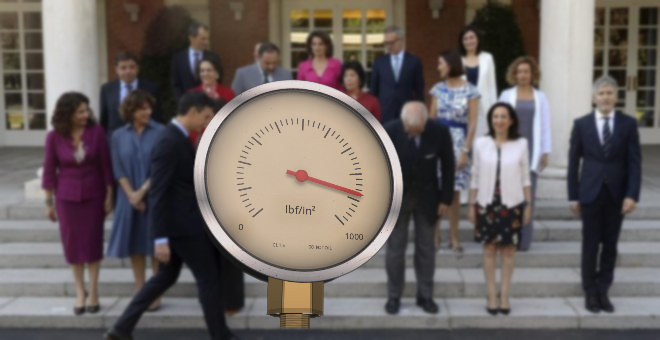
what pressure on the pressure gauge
880 psi
